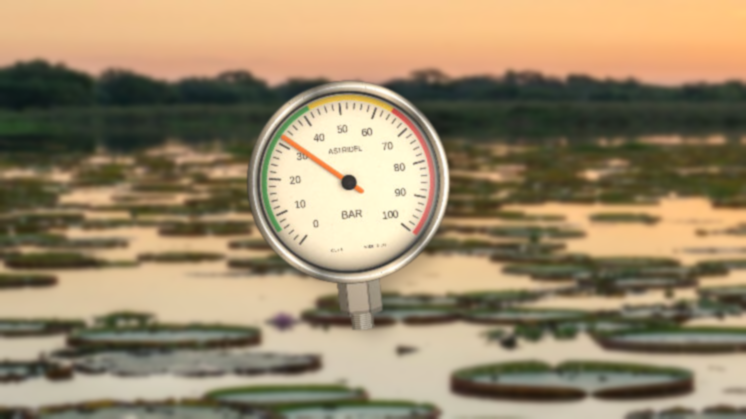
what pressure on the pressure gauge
32 bar
